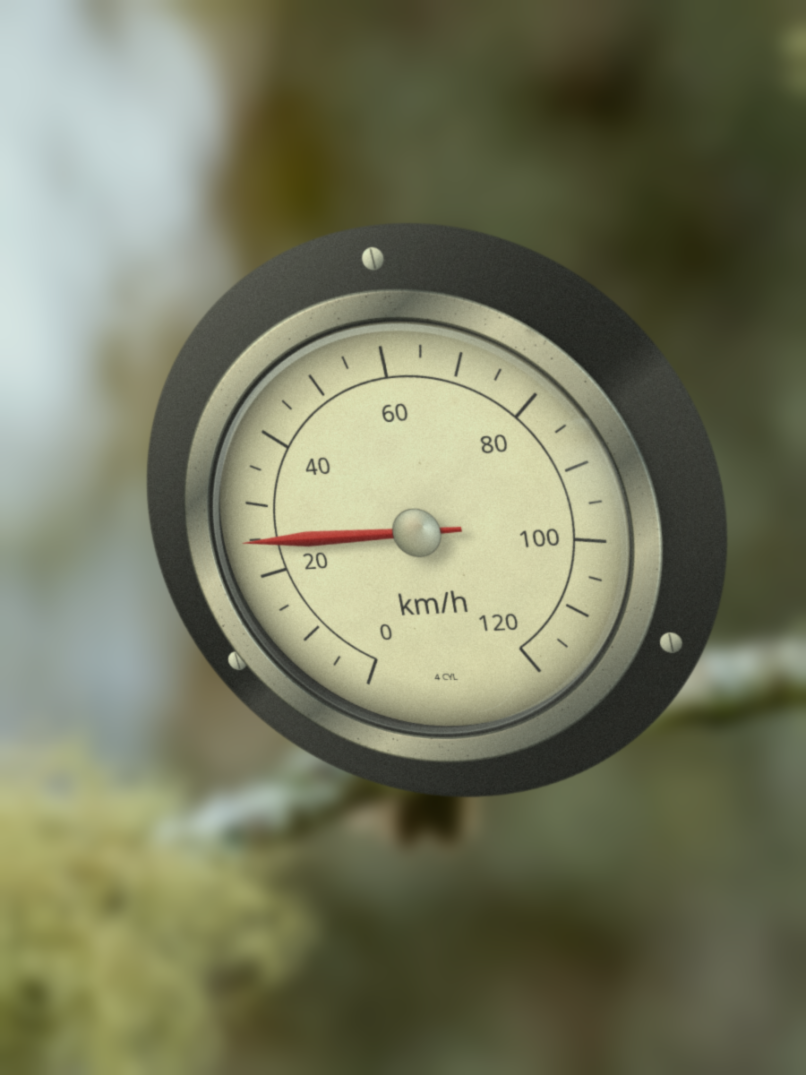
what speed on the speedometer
25 km/h
